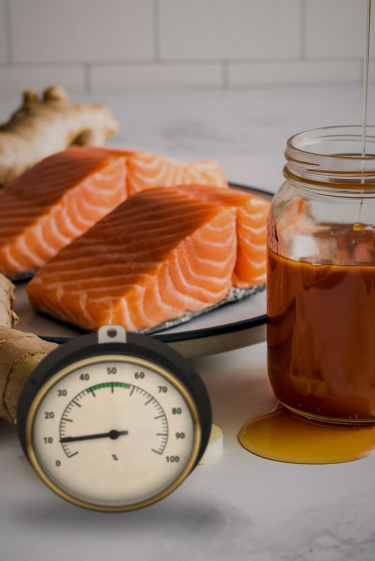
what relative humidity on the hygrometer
10 %
